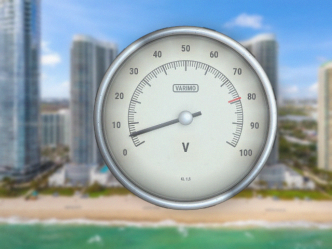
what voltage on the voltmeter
5 V
